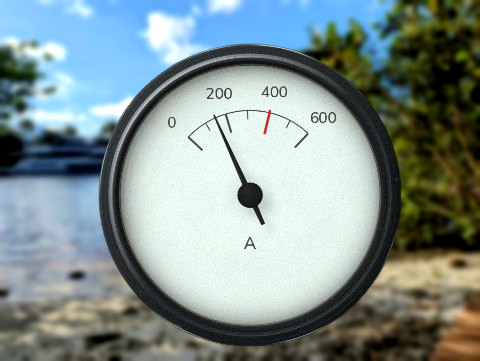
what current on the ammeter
150 A
